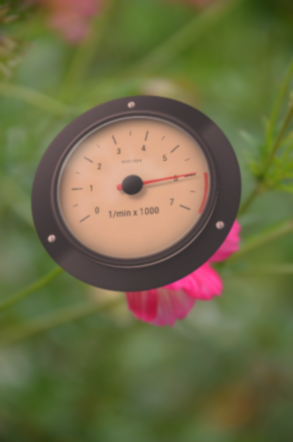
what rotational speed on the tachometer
6000 rpm
